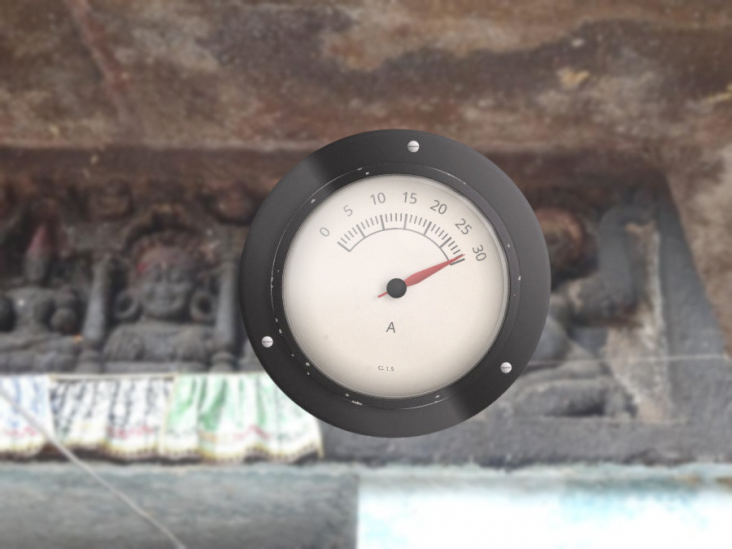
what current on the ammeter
29 A
